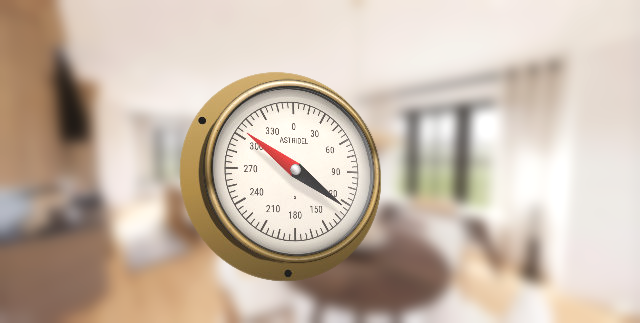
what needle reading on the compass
305 °
